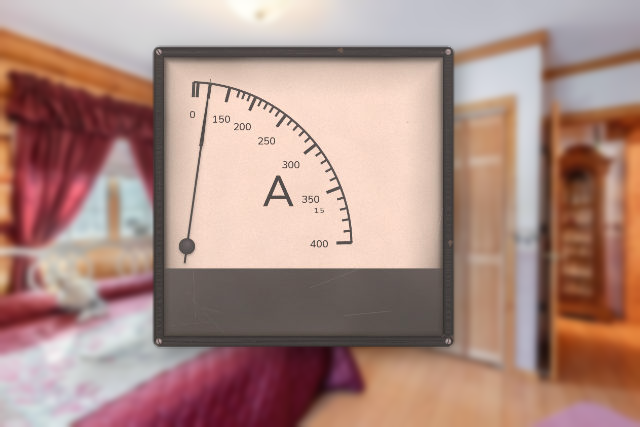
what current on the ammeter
100 A
